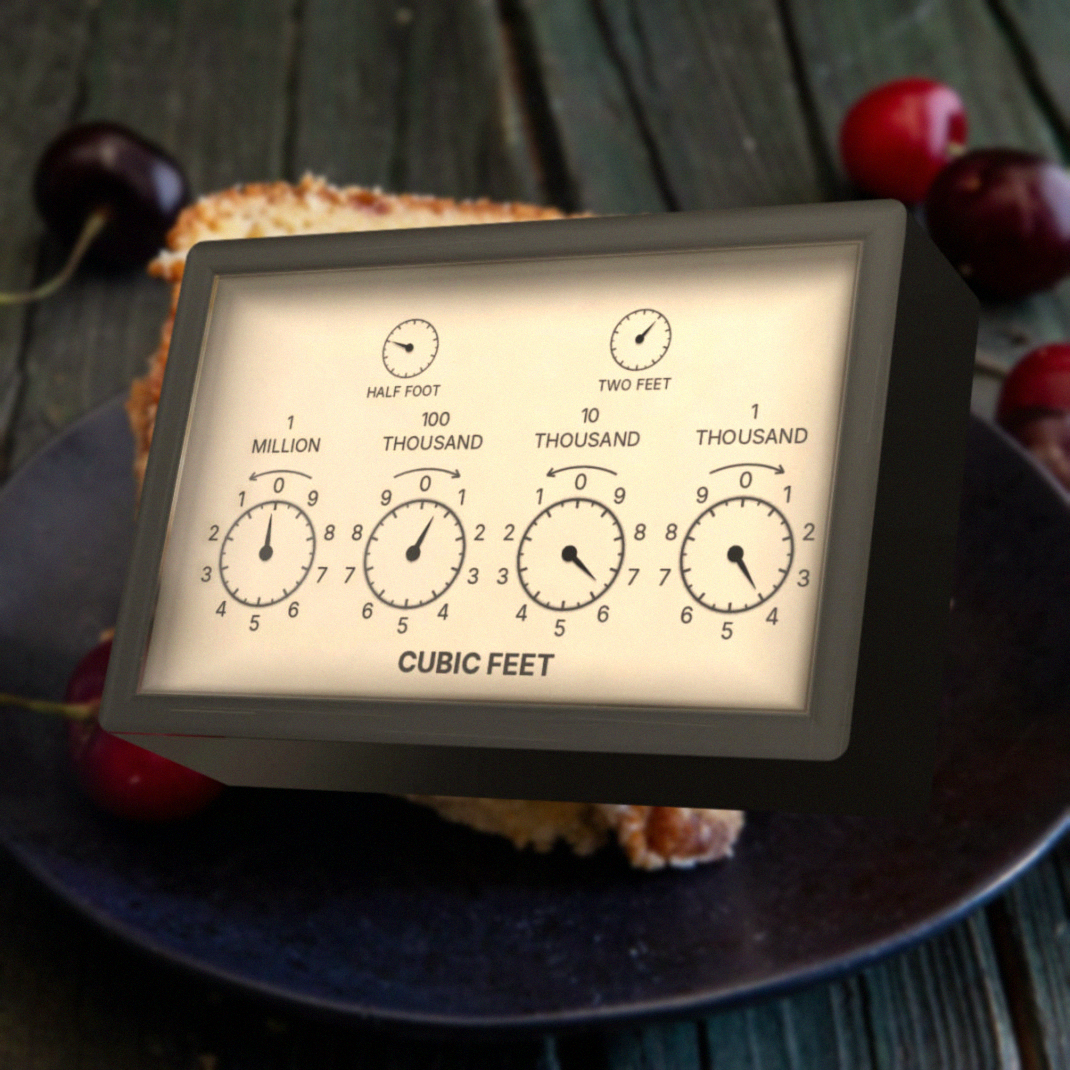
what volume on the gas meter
6400 ft³
